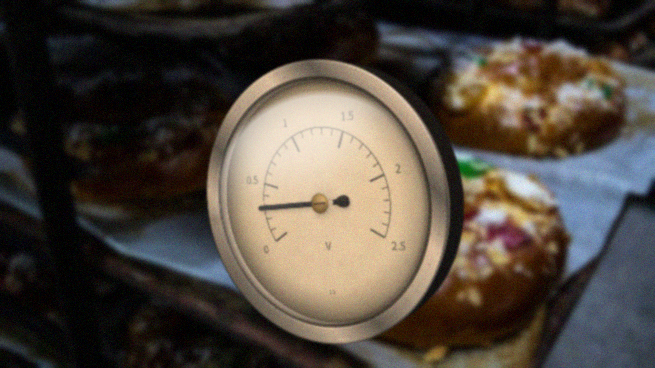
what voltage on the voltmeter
0.3 V
